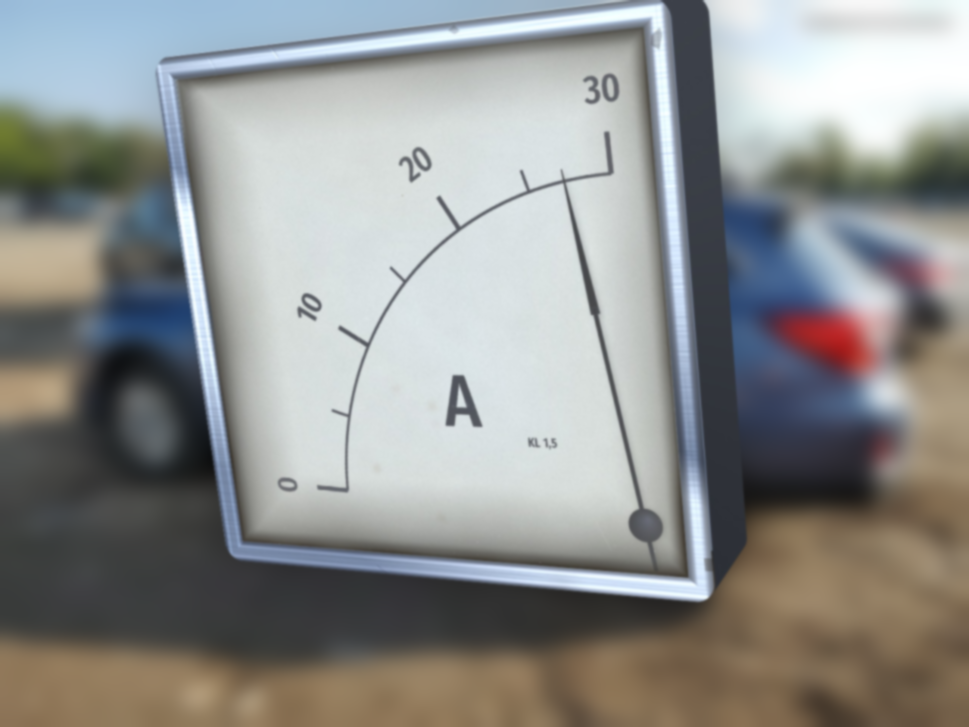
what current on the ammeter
27.5 A
